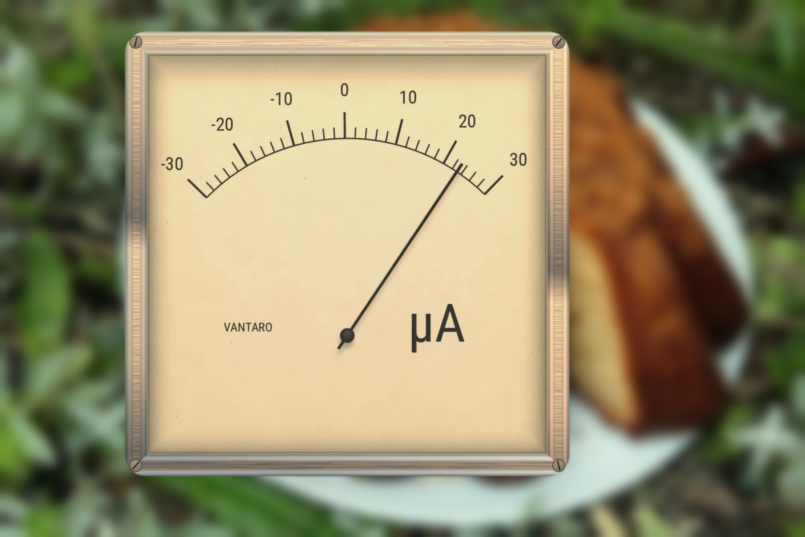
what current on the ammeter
23 µA
